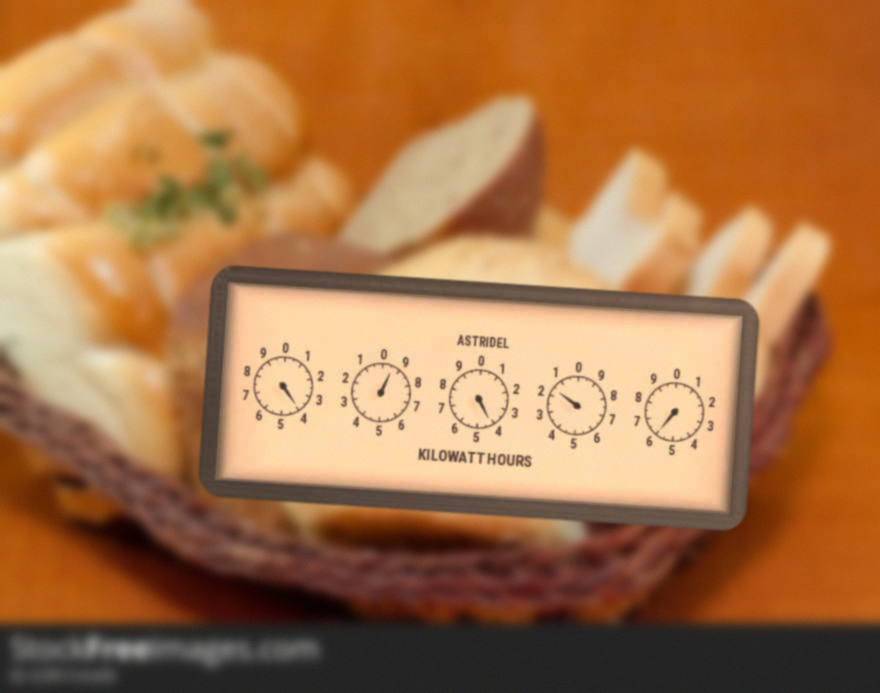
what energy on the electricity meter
39416 kWh
